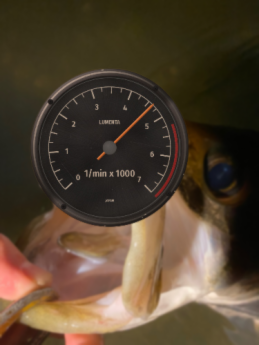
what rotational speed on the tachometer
4625 rpm
